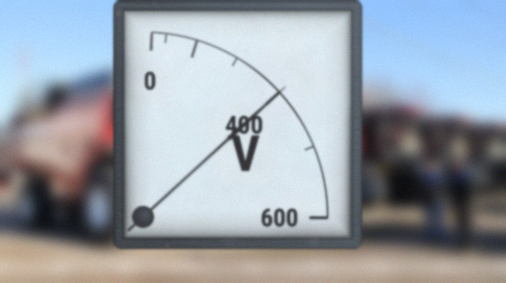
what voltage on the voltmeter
400 V
